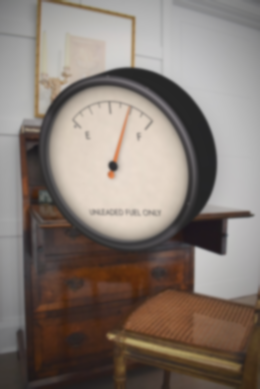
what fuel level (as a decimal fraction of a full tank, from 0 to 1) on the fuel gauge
0.75
